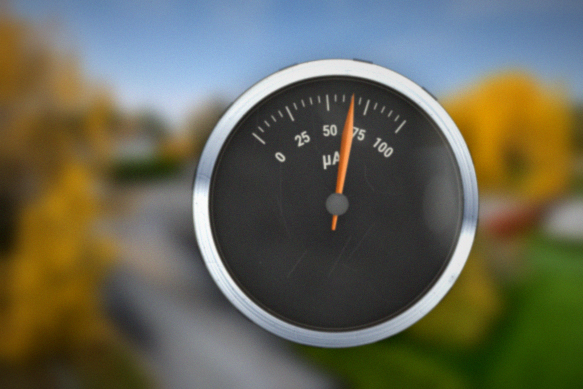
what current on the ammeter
65 µA
